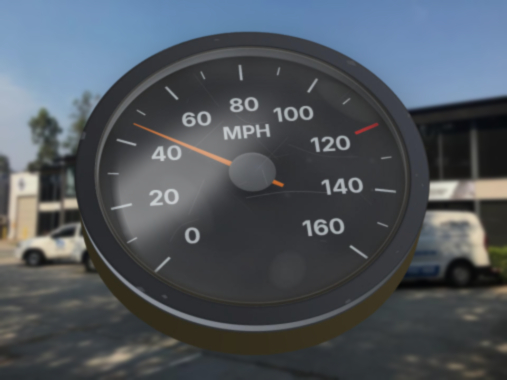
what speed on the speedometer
45 mph
